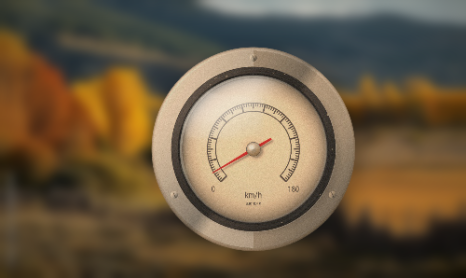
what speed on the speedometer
10 km/h
